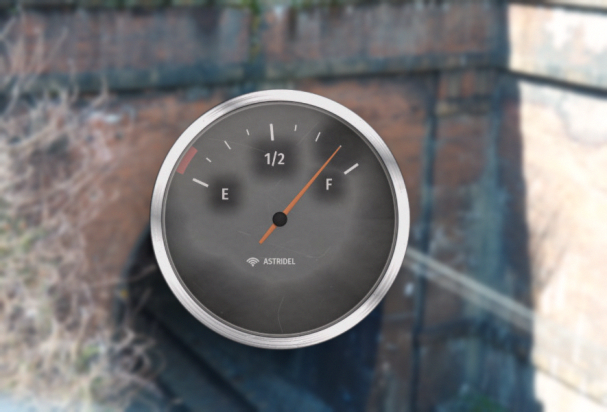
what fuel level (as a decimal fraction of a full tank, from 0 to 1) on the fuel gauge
0.875
